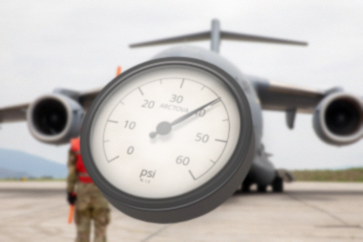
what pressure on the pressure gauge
40 psi
